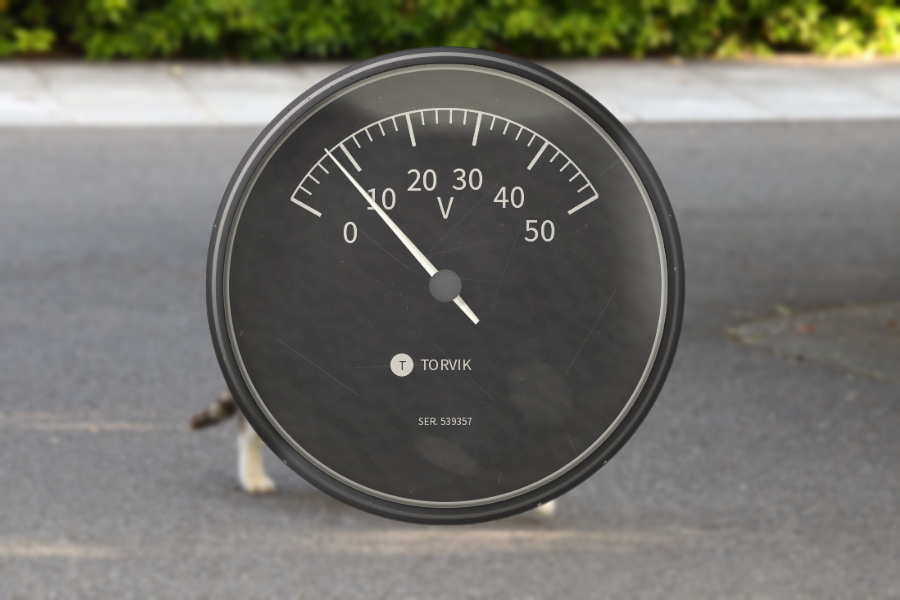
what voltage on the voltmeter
8 V
